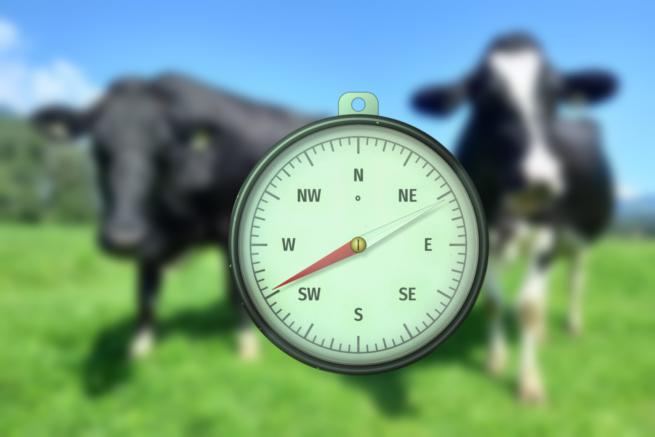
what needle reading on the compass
242.5 °
